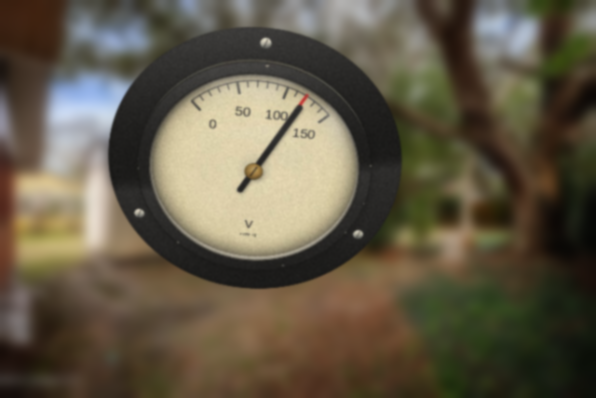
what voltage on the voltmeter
120 V
